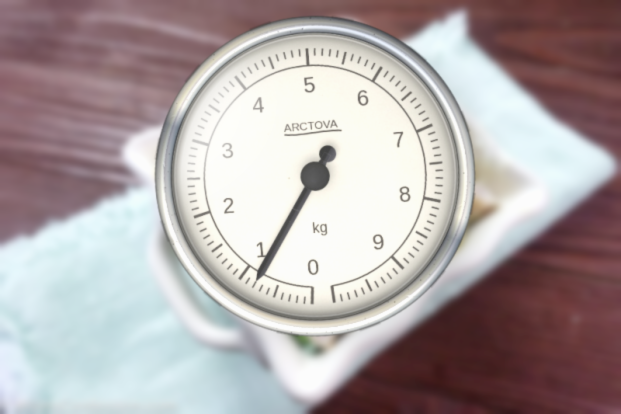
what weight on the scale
0.8 kg
